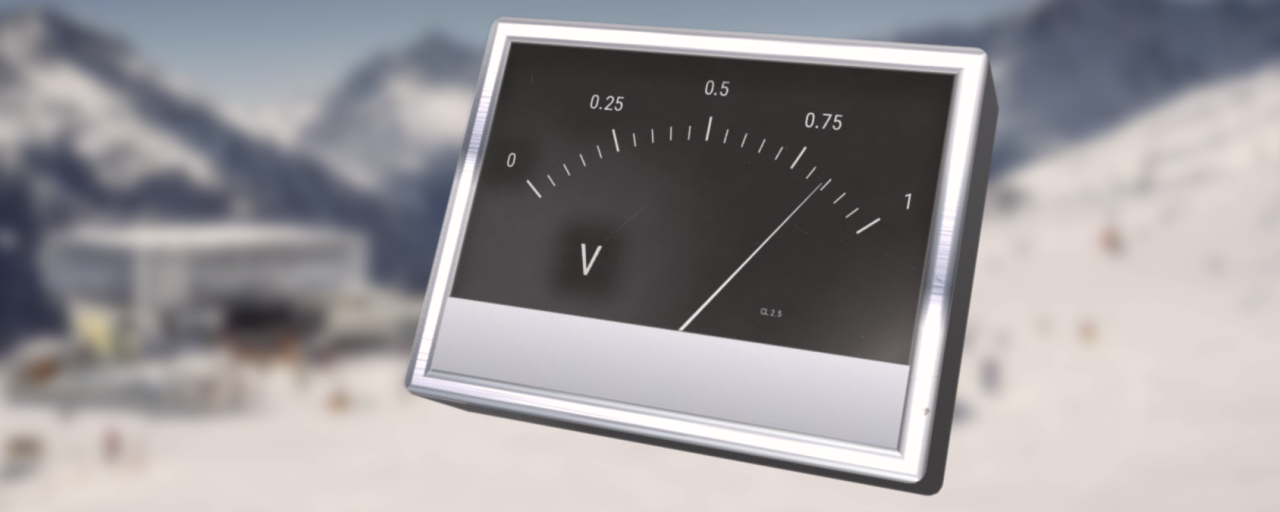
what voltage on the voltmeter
0.85 V
